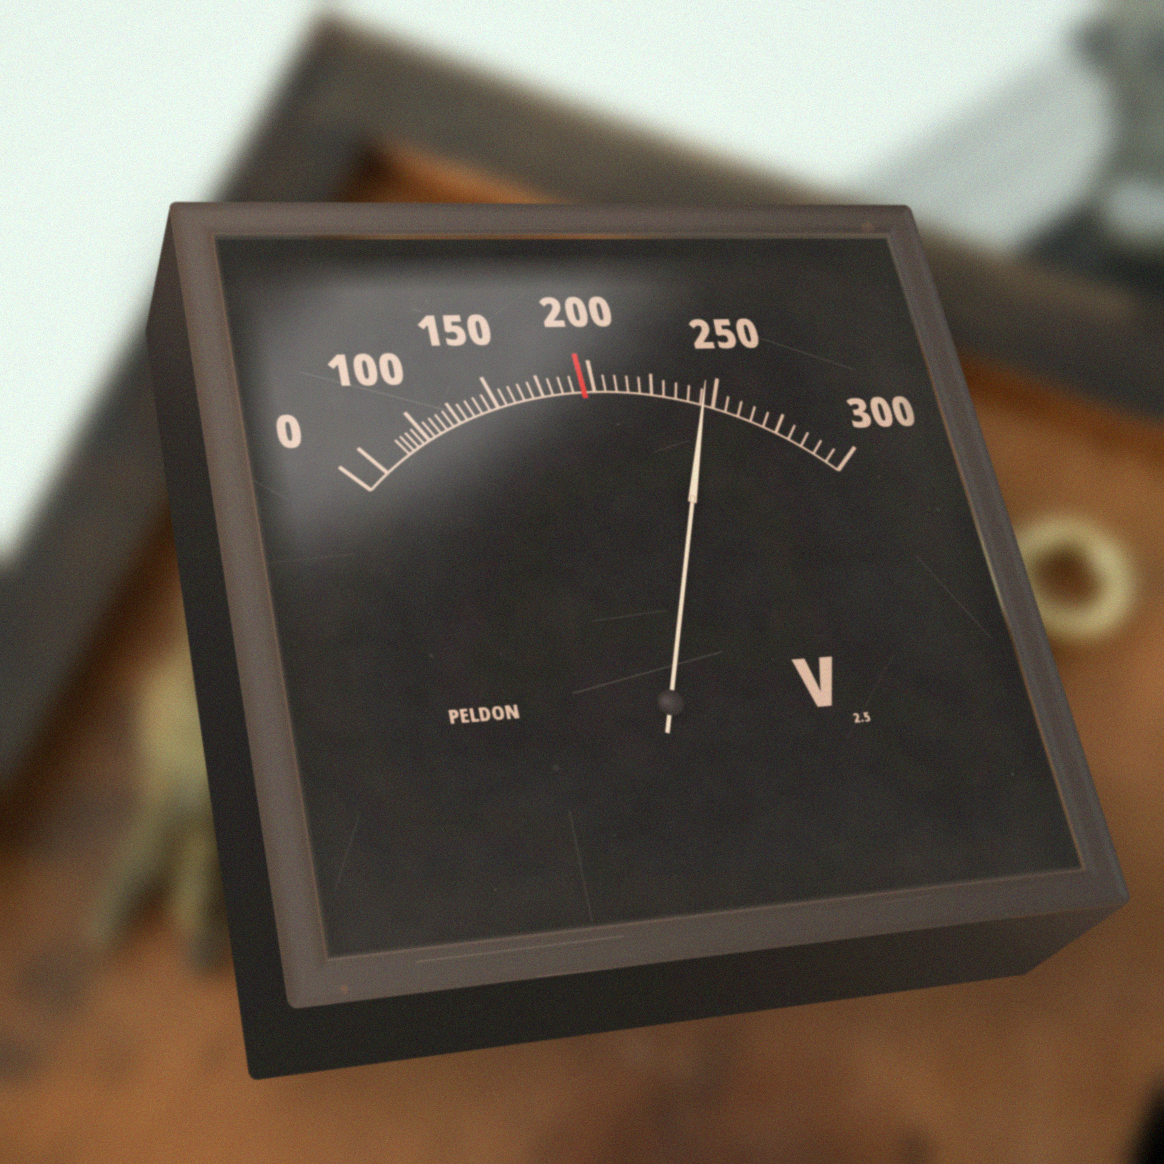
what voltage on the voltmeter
245 V
